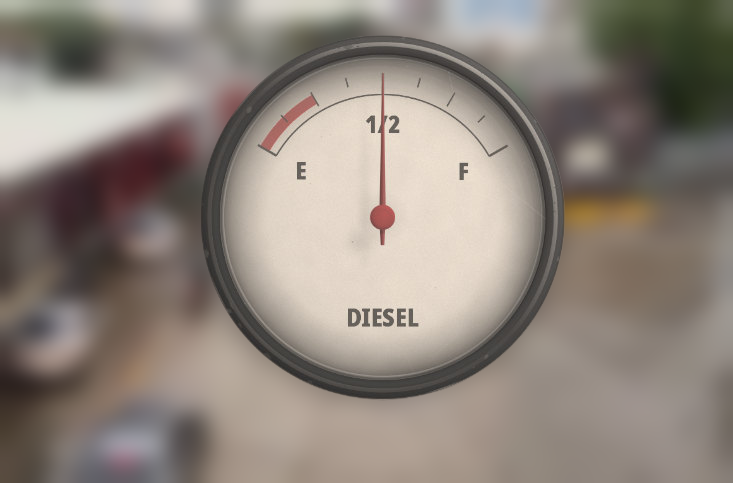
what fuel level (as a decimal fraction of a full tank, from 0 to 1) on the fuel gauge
0.5
